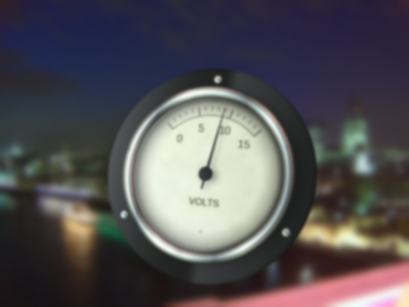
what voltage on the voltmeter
9 V
